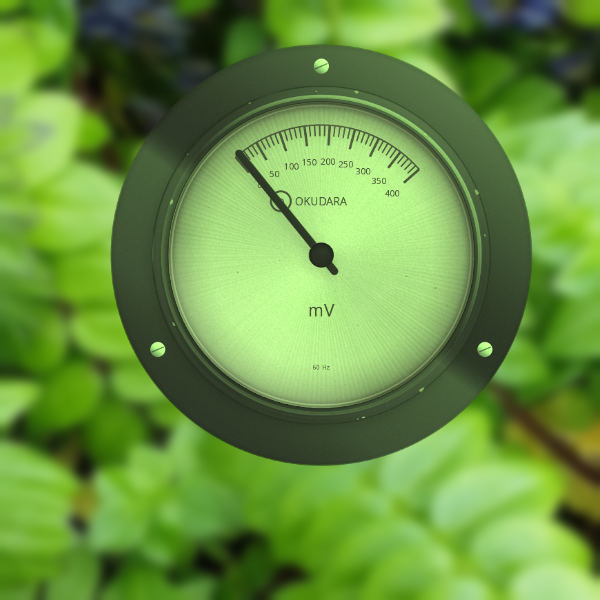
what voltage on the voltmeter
10 mV
